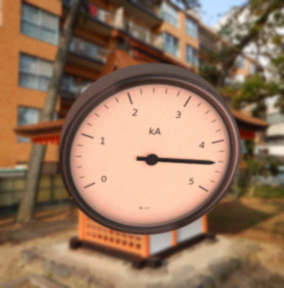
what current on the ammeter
4.4 kA
